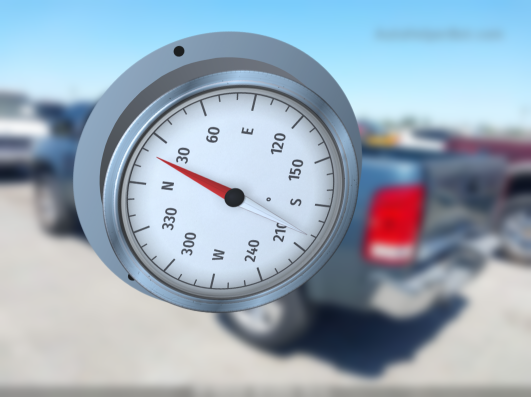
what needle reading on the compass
20 °
